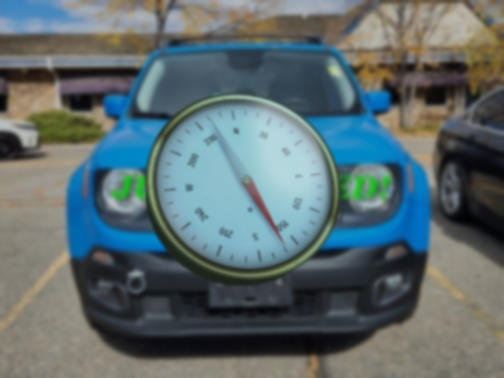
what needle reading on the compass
160 °
